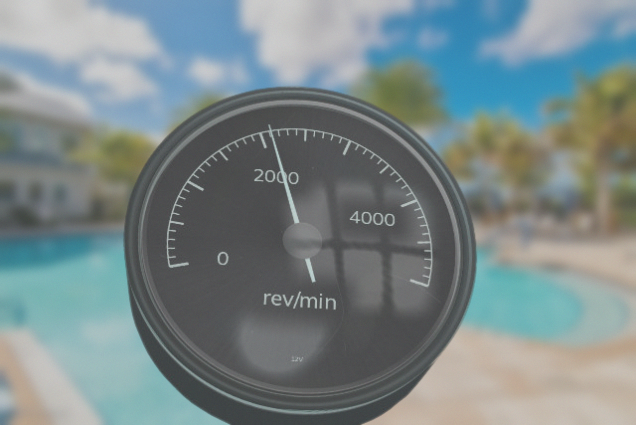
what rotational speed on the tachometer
2100 rpm
